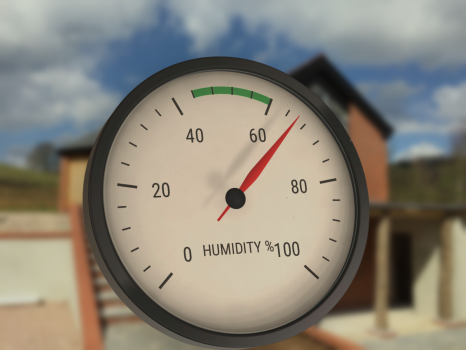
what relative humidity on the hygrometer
66 %
